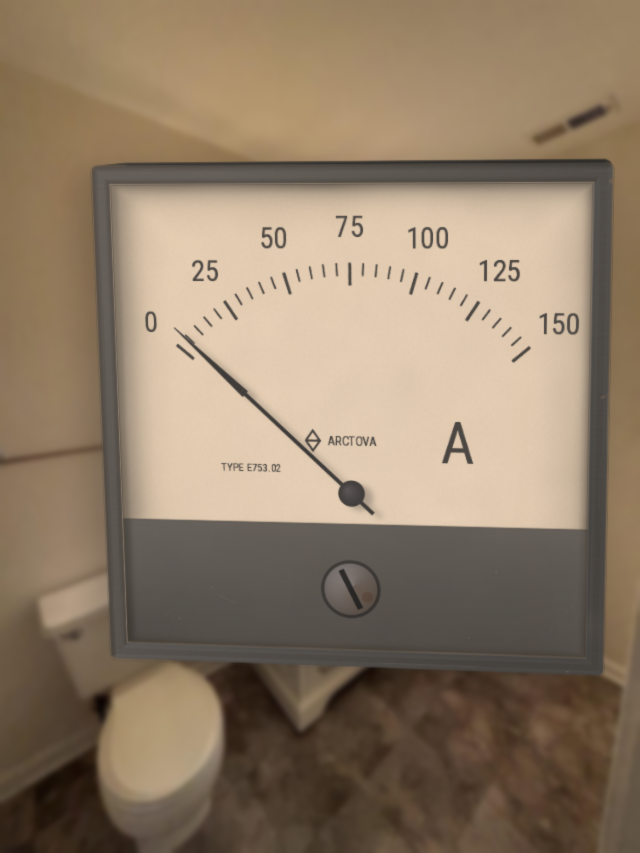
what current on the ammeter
5 A
